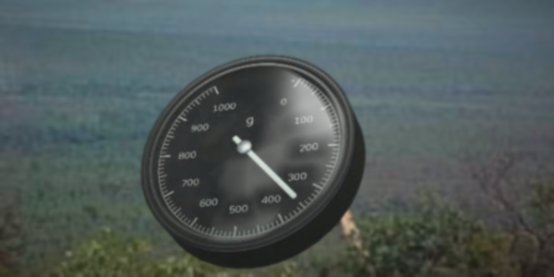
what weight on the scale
350 g
